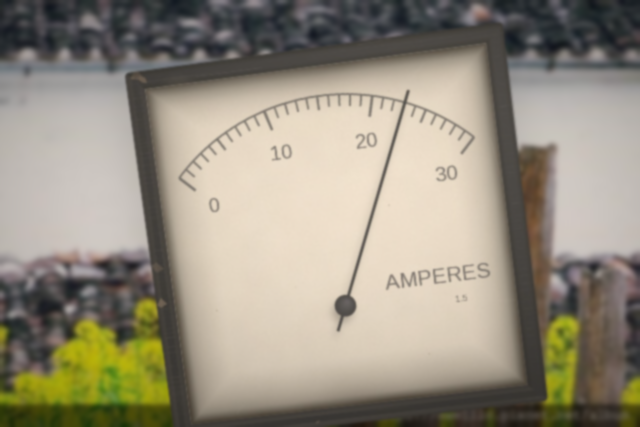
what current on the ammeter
23 A
